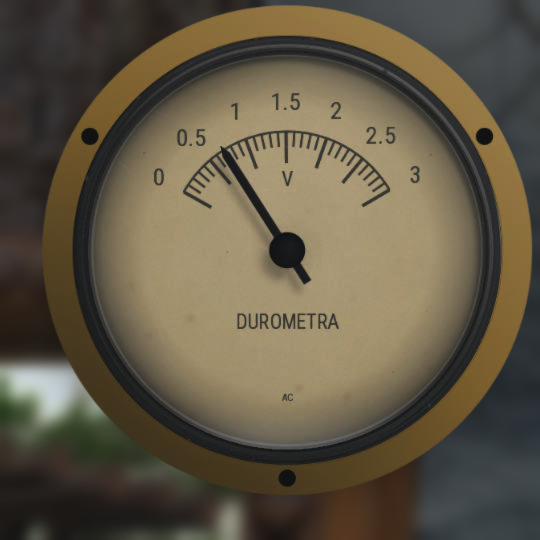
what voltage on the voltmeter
0.7 V
